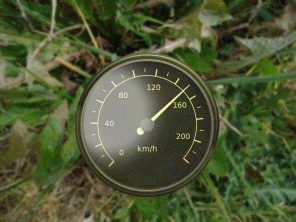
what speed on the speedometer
150 km/h
